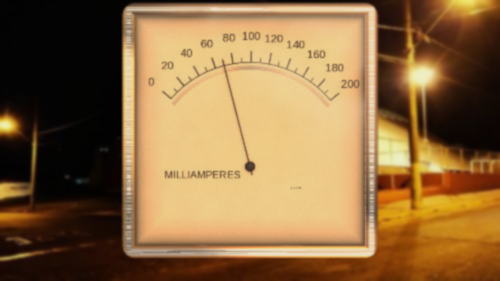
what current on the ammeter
70 mA
